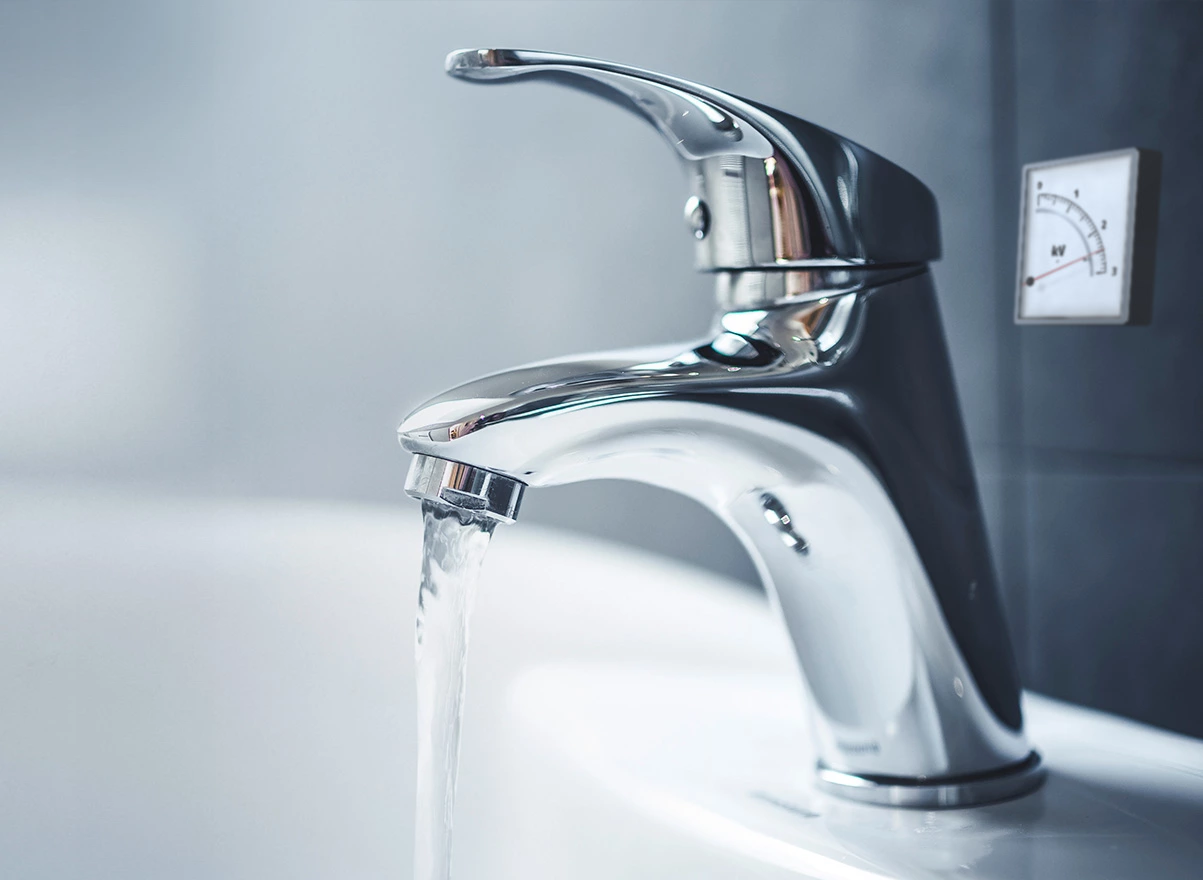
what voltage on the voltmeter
2.5 kV
